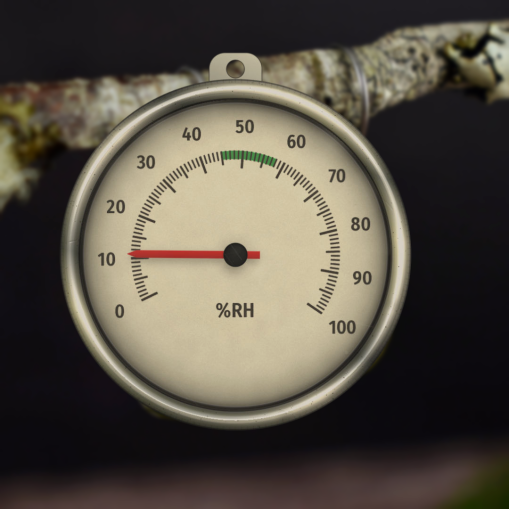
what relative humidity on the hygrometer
11 %
